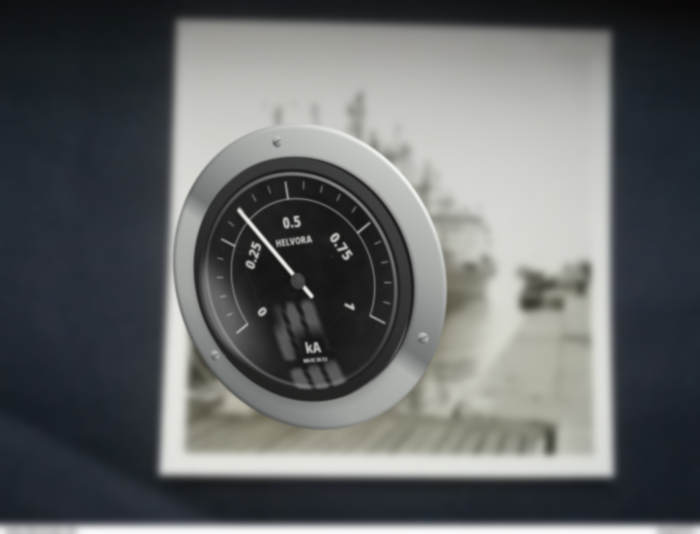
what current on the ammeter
0.35 kA
